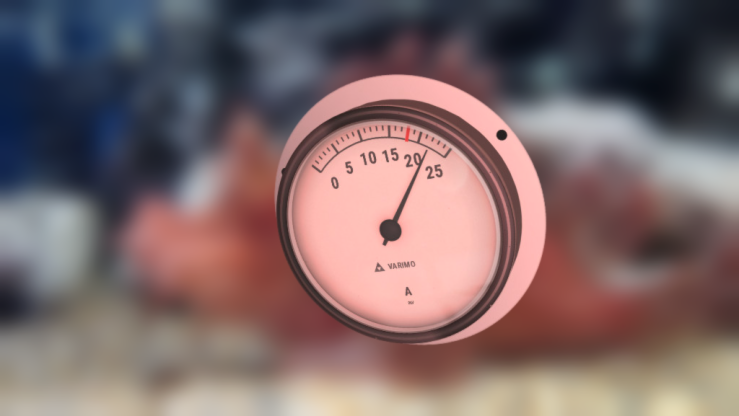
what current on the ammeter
22 A
